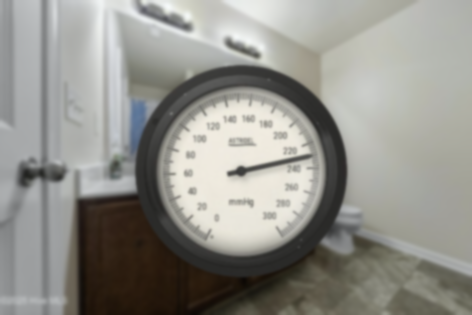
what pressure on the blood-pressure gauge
230 mmHg
